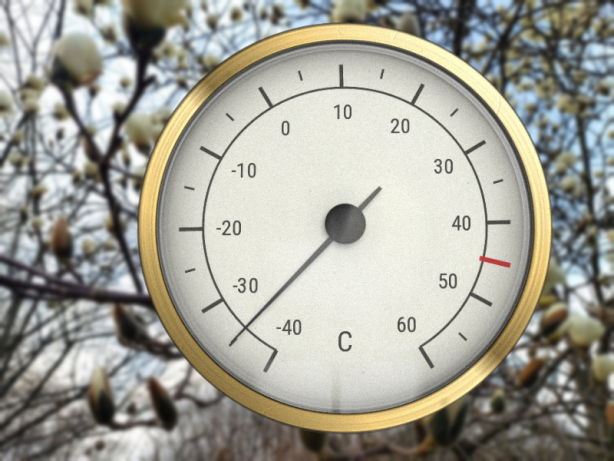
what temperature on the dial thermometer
-35 °C
